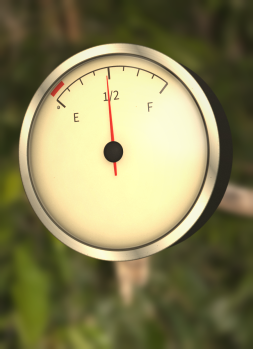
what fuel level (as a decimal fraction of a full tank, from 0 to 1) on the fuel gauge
0.5
